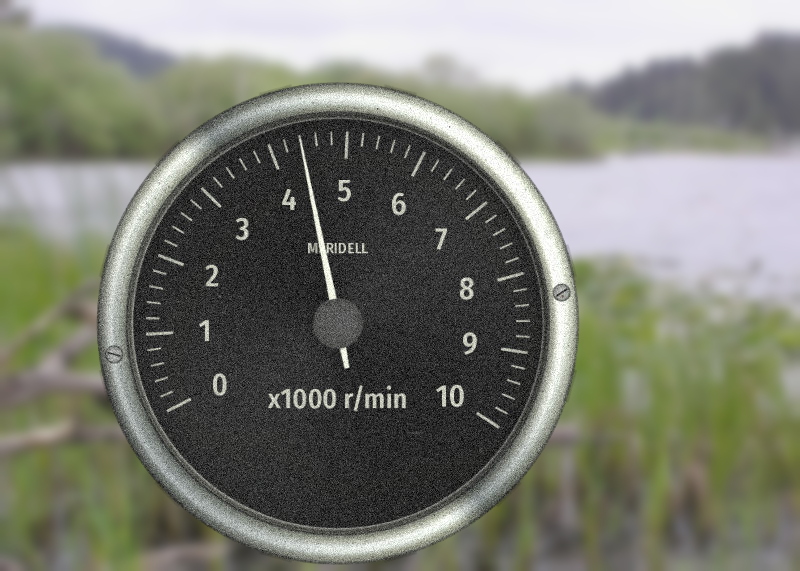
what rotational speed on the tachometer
4400 rpm
